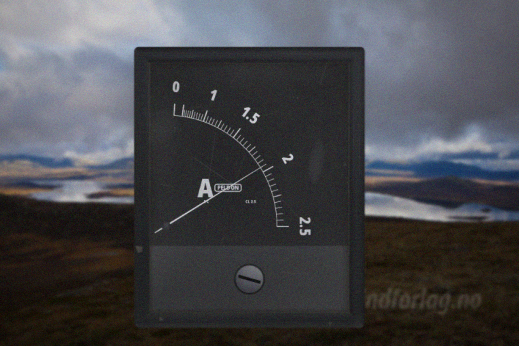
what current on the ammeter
1.95 A
